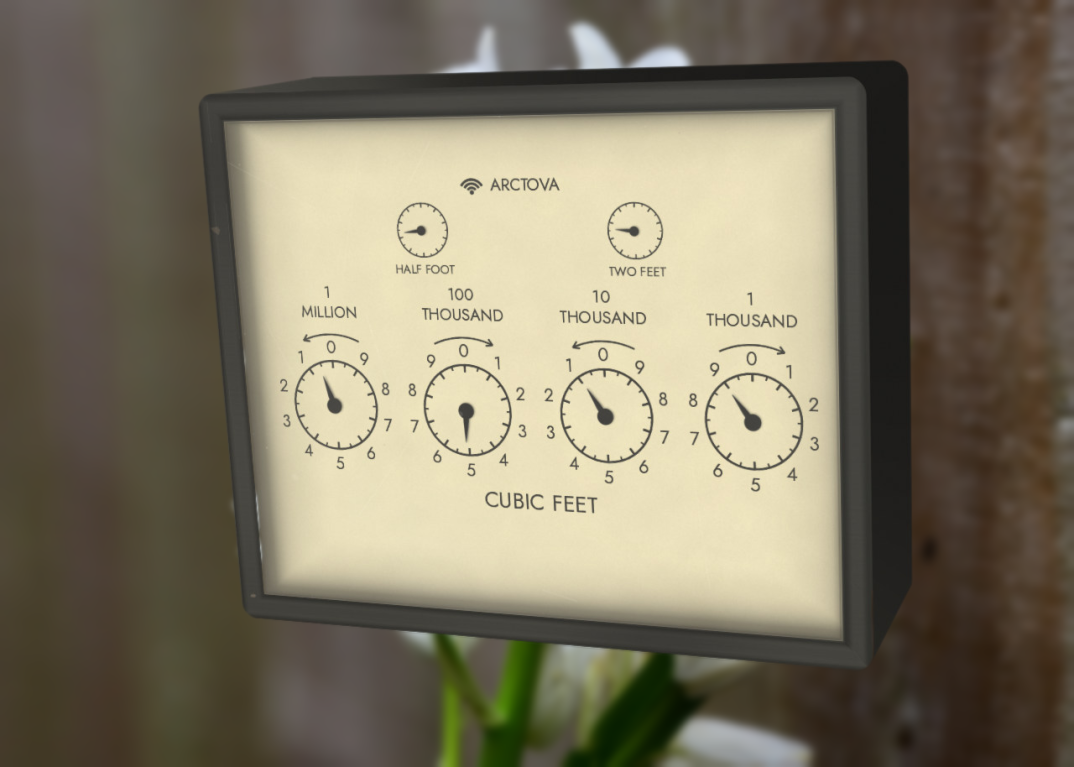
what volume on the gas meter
50900 ft³
